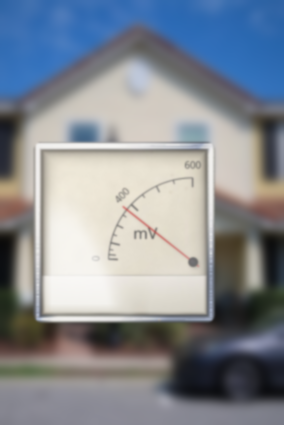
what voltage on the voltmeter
375 mV
